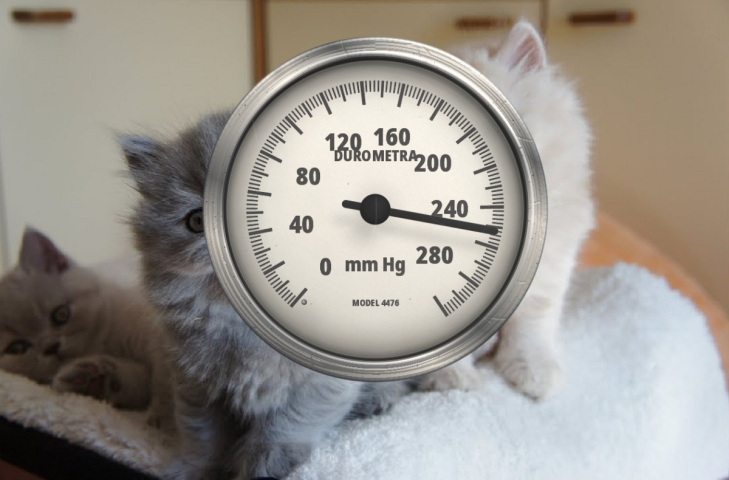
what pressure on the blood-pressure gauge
252 mmHg
